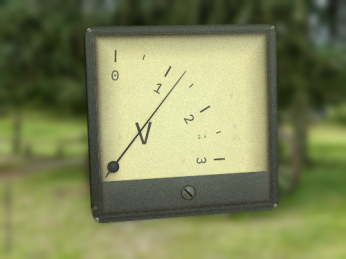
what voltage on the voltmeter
1.25 V
